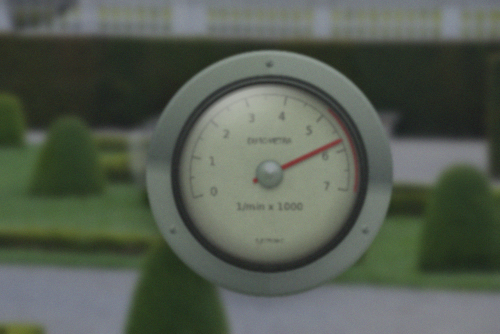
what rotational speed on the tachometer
5750 rpm
